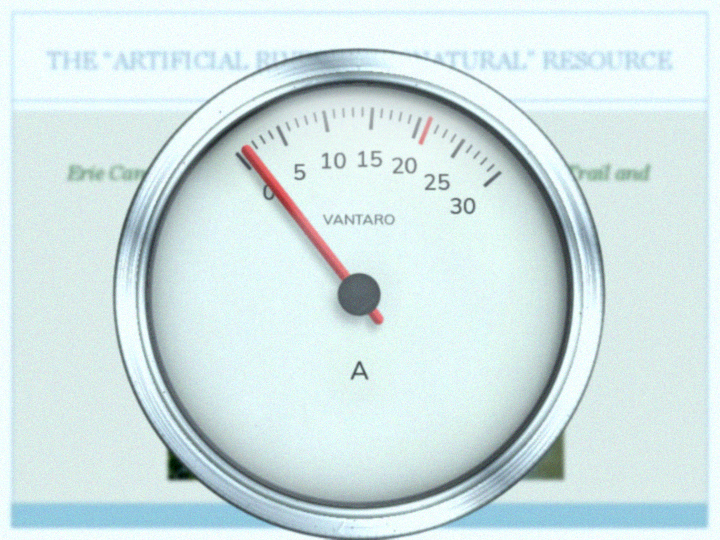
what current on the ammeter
1 A
